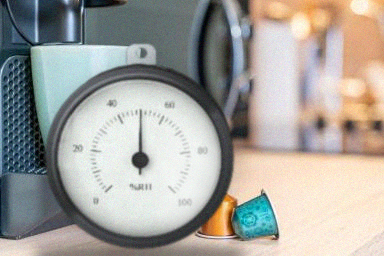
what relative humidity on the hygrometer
50 %
